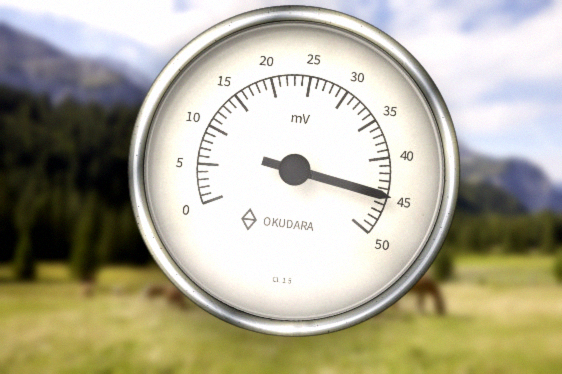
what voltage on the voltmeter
45 mV
